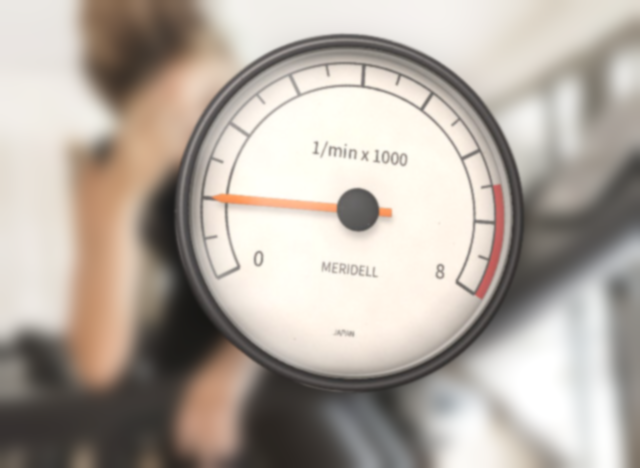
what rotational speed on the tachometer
1000 rpm
